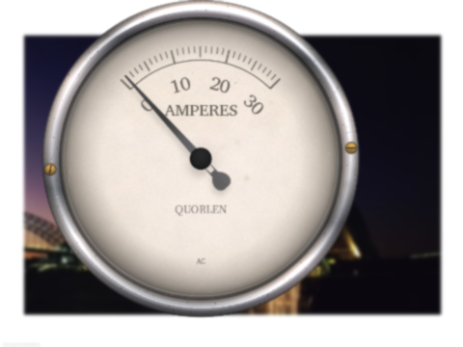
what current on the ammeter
1 A
